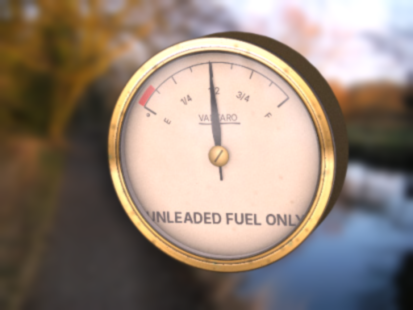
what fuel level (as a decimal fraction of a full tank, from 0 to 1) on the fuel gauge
0.5
